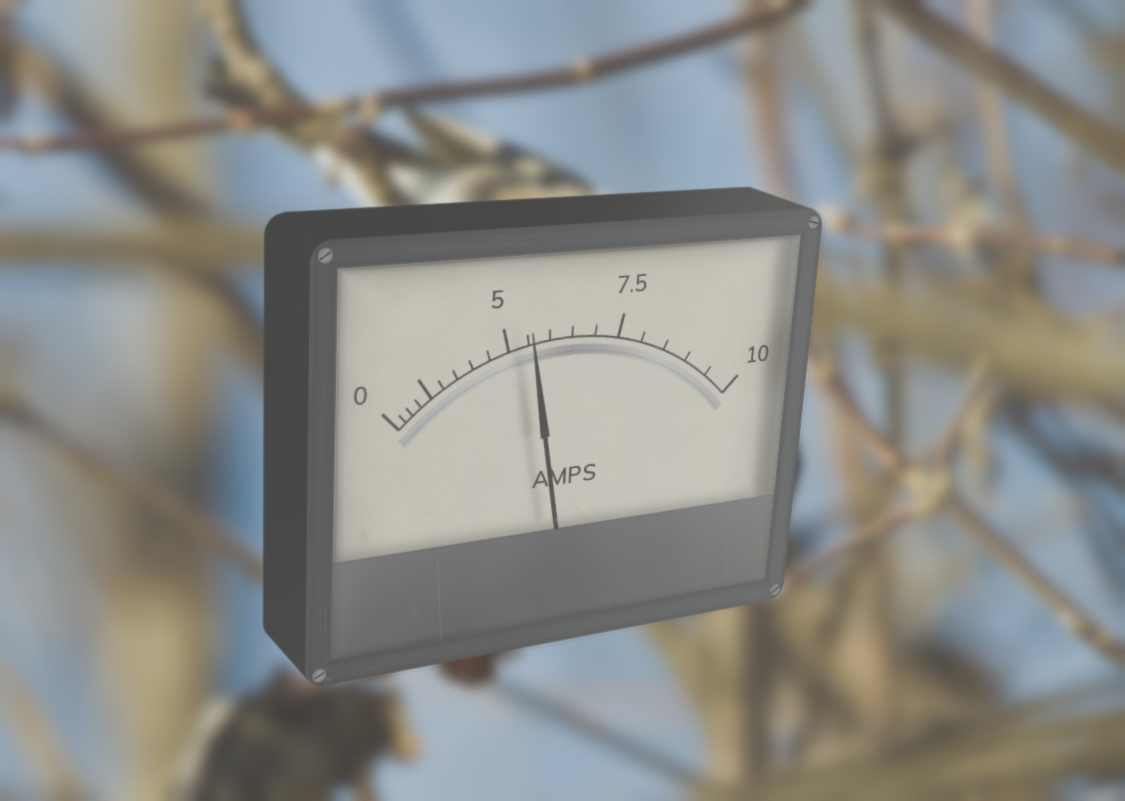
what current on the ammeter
5.5 A
